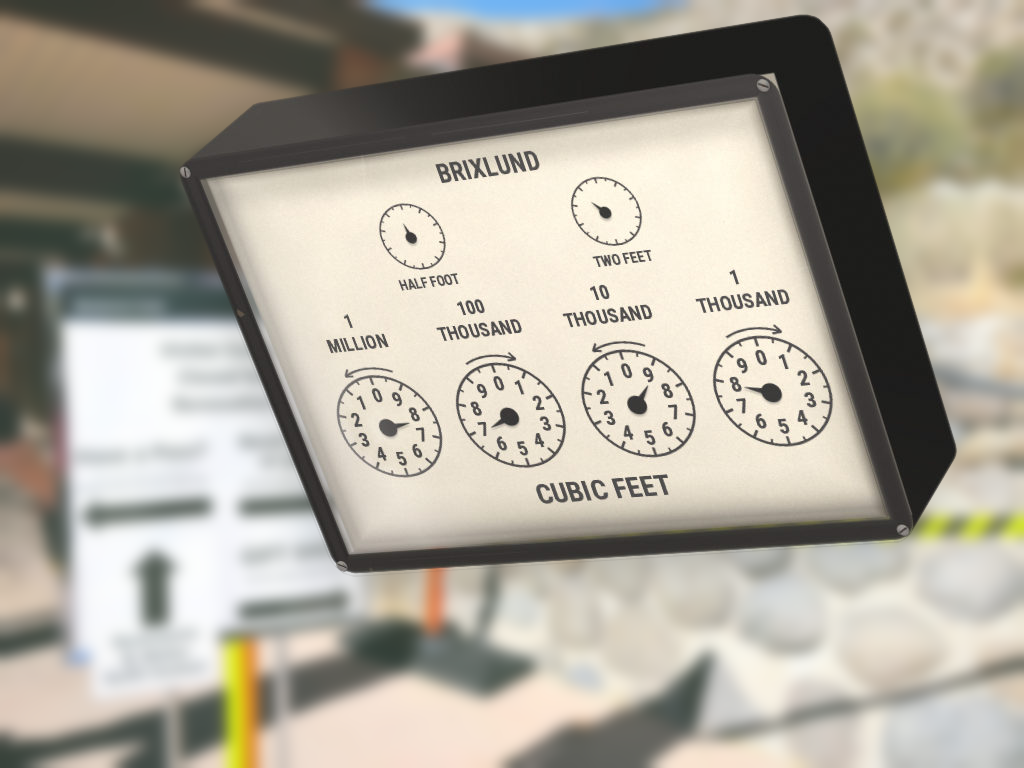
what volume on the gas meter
768800 ft³
